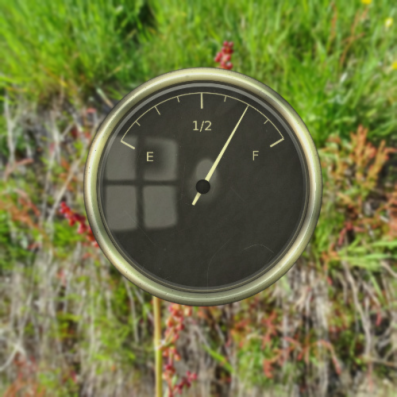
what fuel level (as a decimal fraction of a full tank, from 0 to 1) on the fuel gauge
0.75
